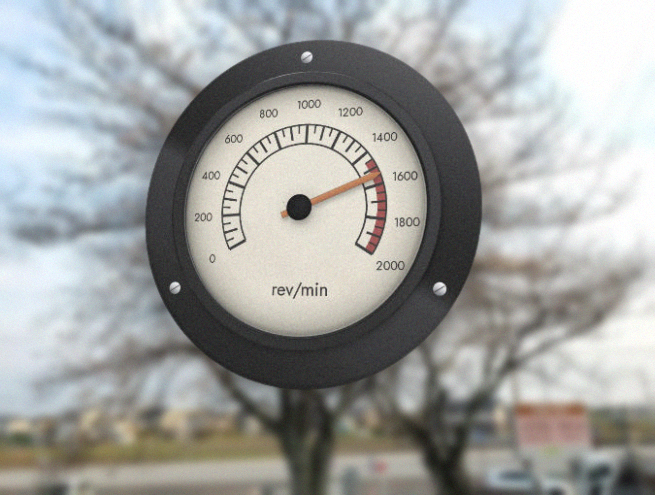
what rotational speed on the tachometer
1550 rpm
